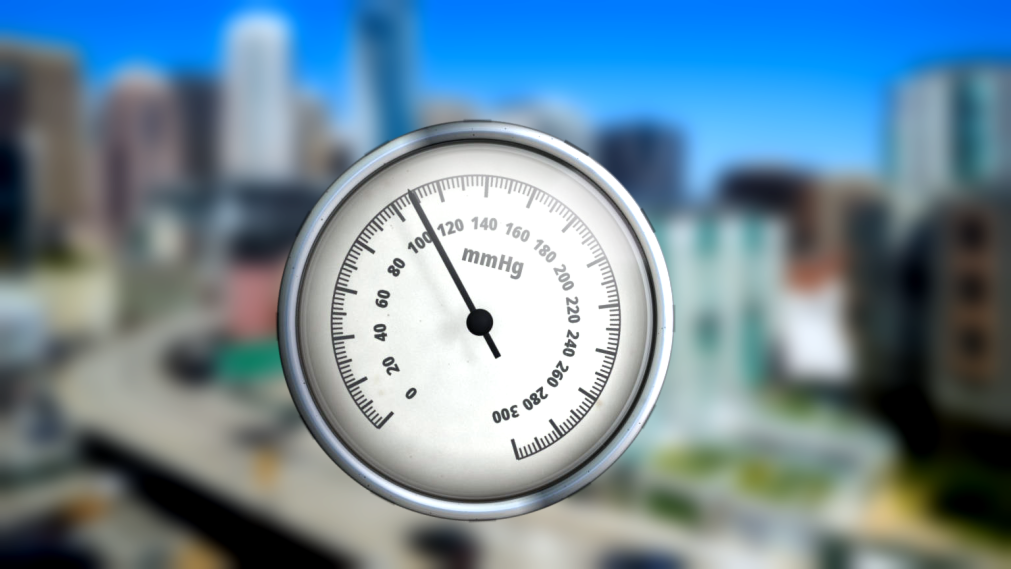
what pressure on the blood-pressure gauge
108 mmHg
